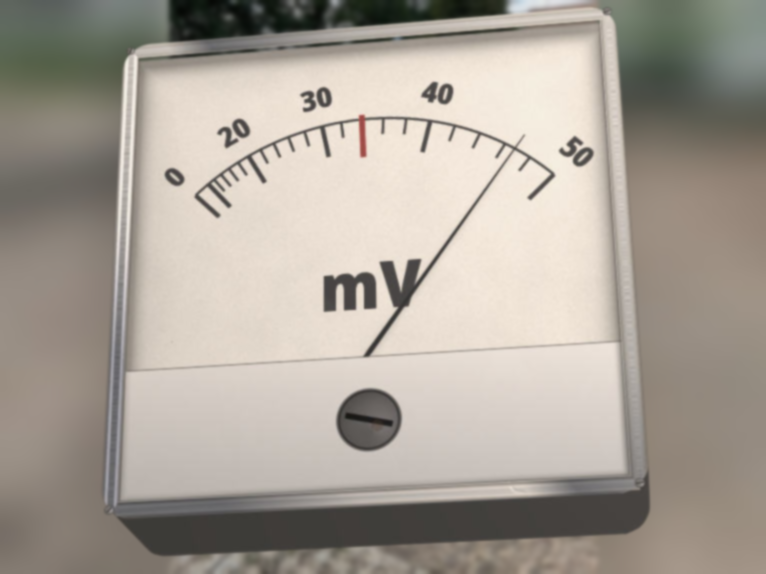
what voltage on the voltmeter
47 mV
